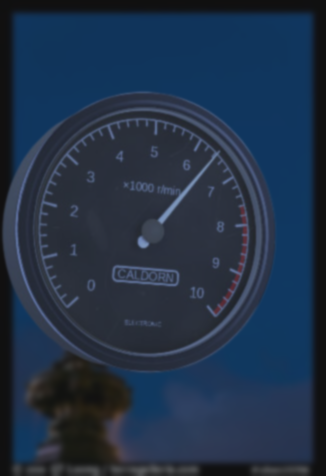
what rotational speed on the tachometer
6400 rpm
